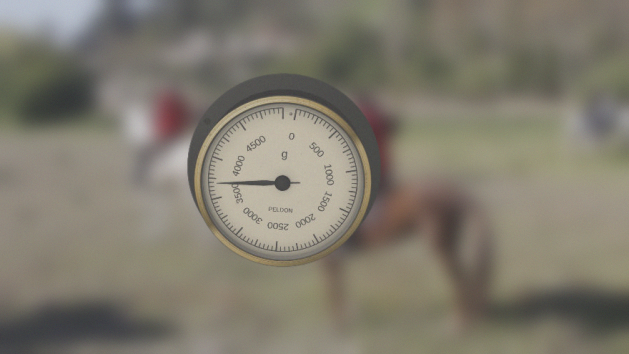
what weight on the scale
3700 g
